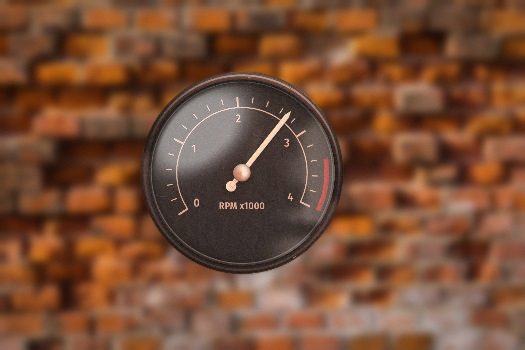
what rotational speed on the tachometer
2700 rpm
